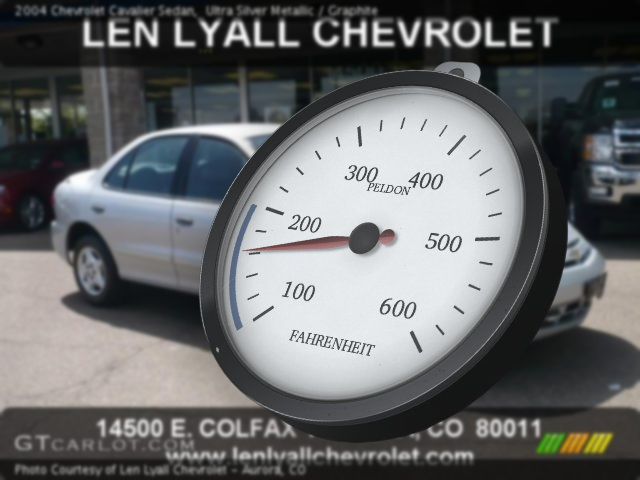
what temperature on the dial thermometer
160 °F
